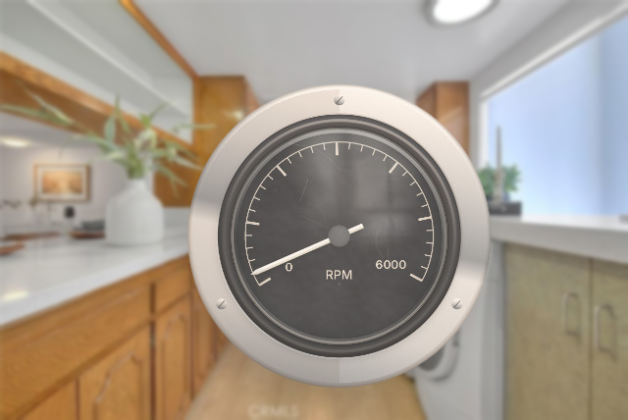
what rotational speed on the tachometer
200 rpm
